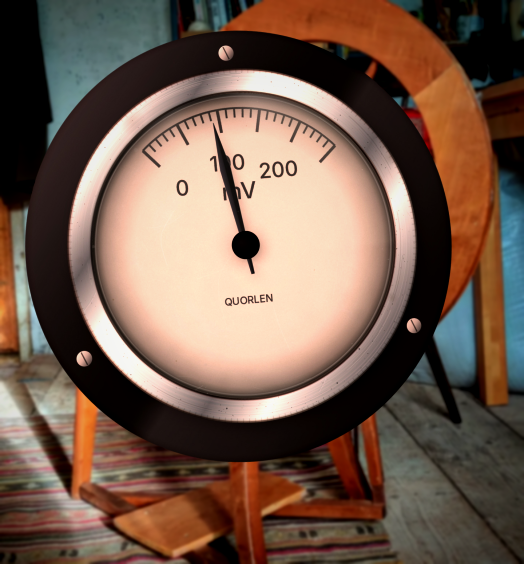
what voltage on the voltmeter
90 mV
